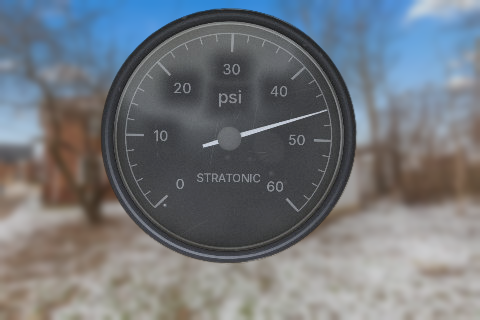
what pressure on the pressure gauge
46 psi
